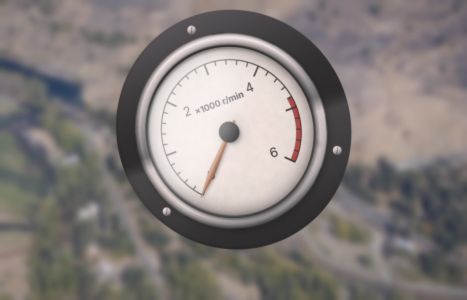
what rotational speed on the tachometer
0 rpm
